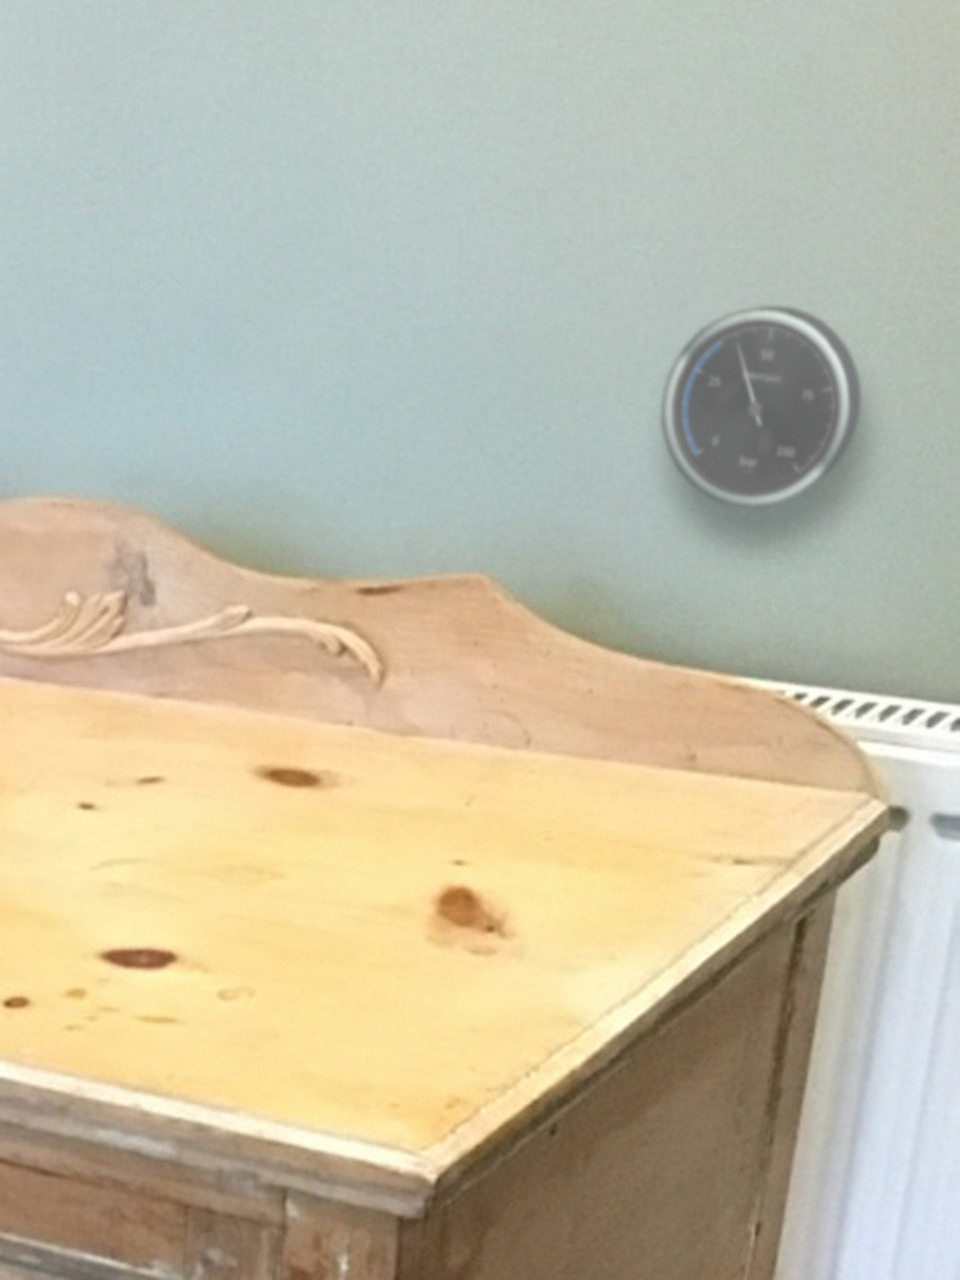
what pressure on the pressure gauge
40 bar
